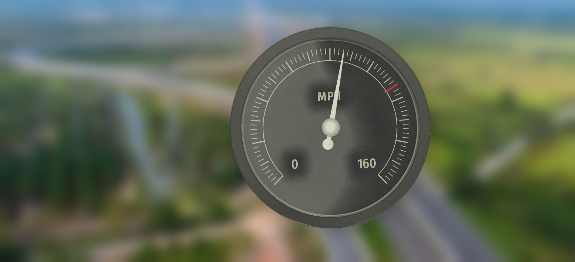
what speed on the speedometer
86 mph
